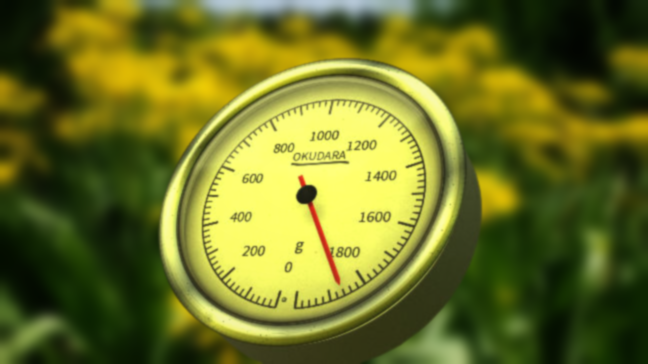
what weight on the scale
1860 g
